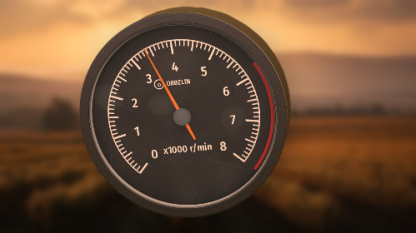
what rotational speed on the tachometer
3400 rpm
